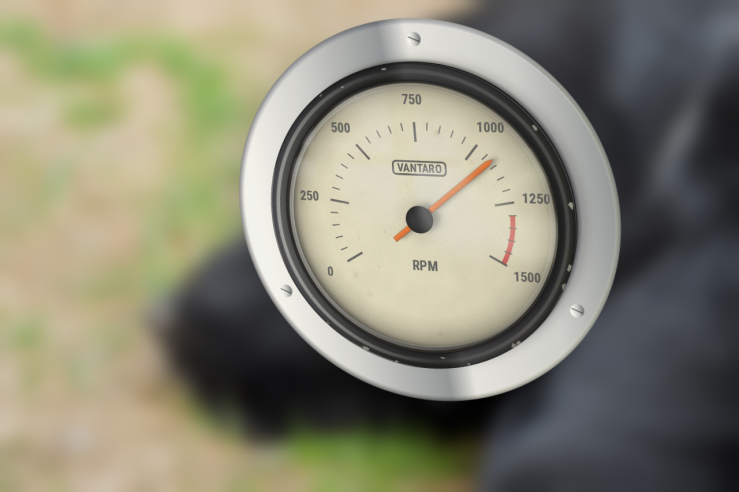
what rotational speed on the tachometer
1075 rpm
